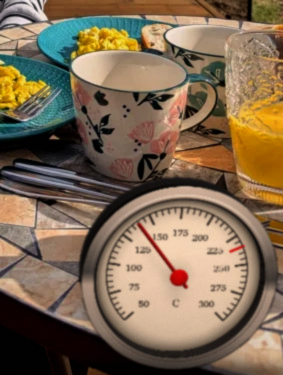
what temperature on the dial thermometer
140 °C
